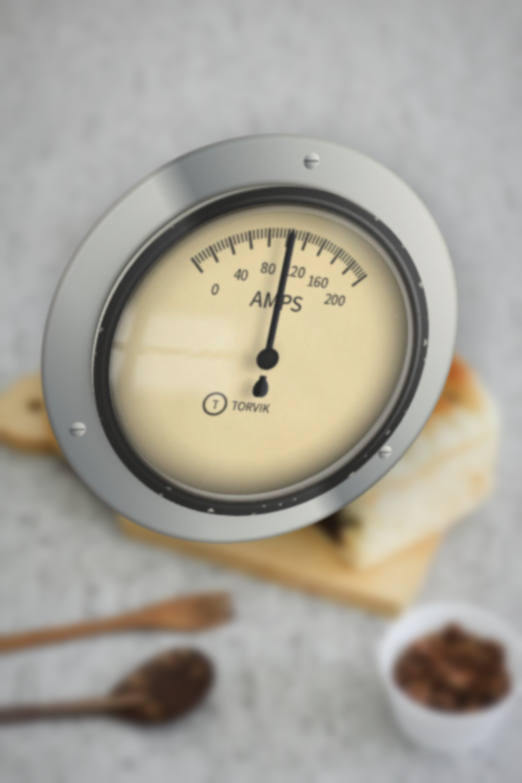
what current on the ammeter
100 A
